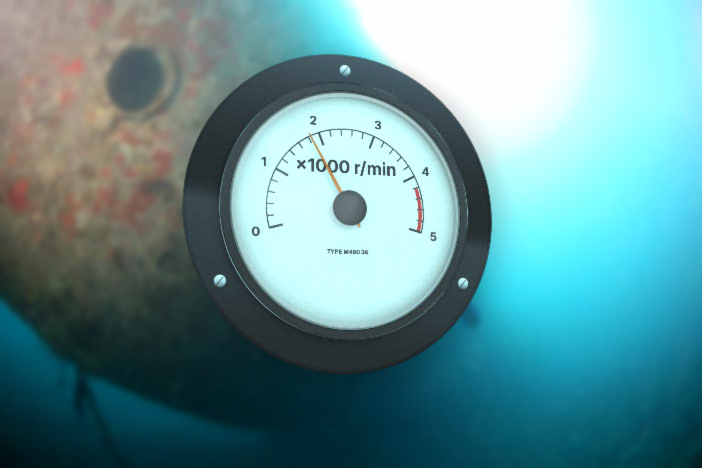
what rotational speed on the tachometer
1800 rpm
